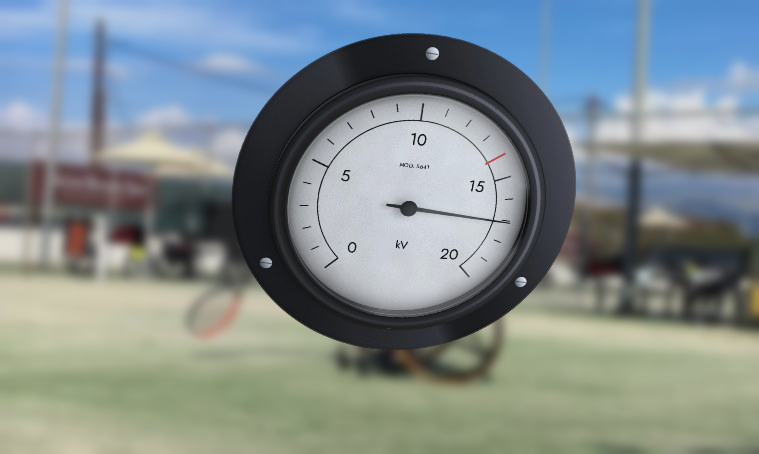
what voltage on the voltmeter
17 kV
